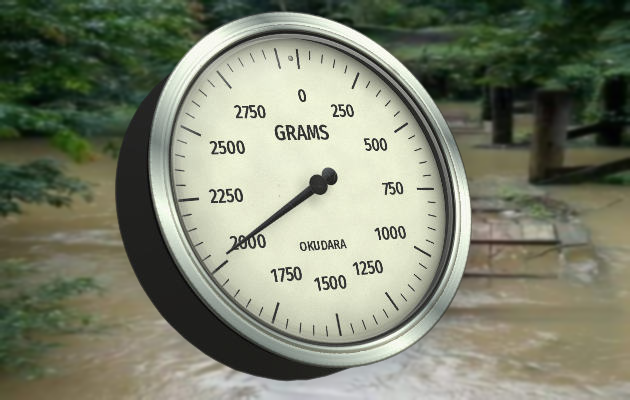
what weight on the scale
2025 g
